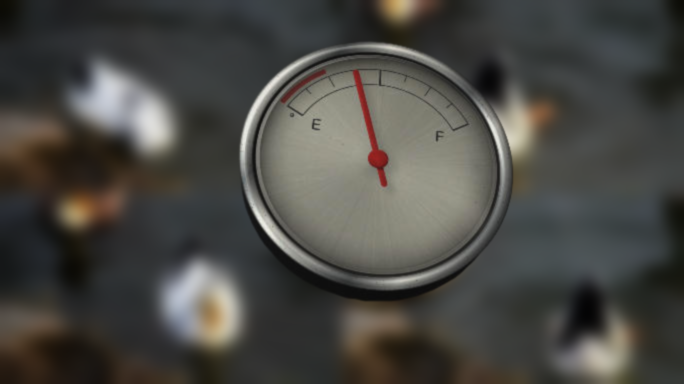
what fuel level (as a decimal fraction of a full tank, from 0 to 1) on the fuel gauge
0.375
